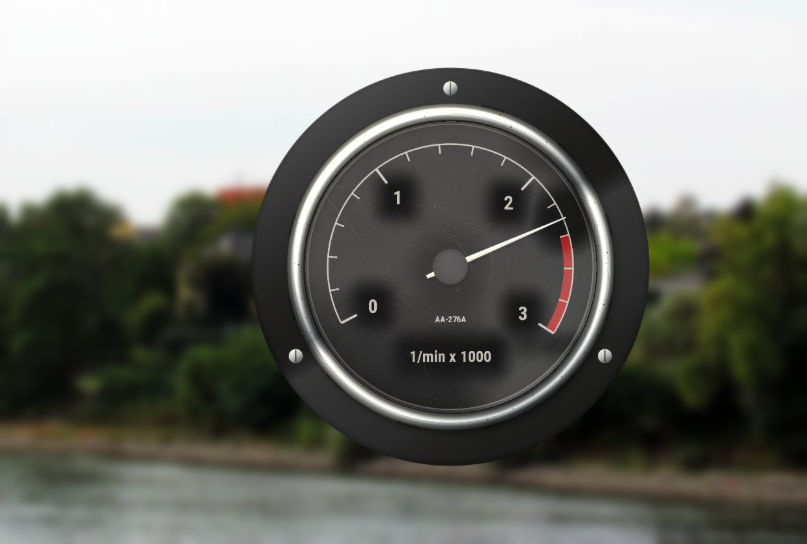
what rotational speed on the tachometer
2300 rpm
